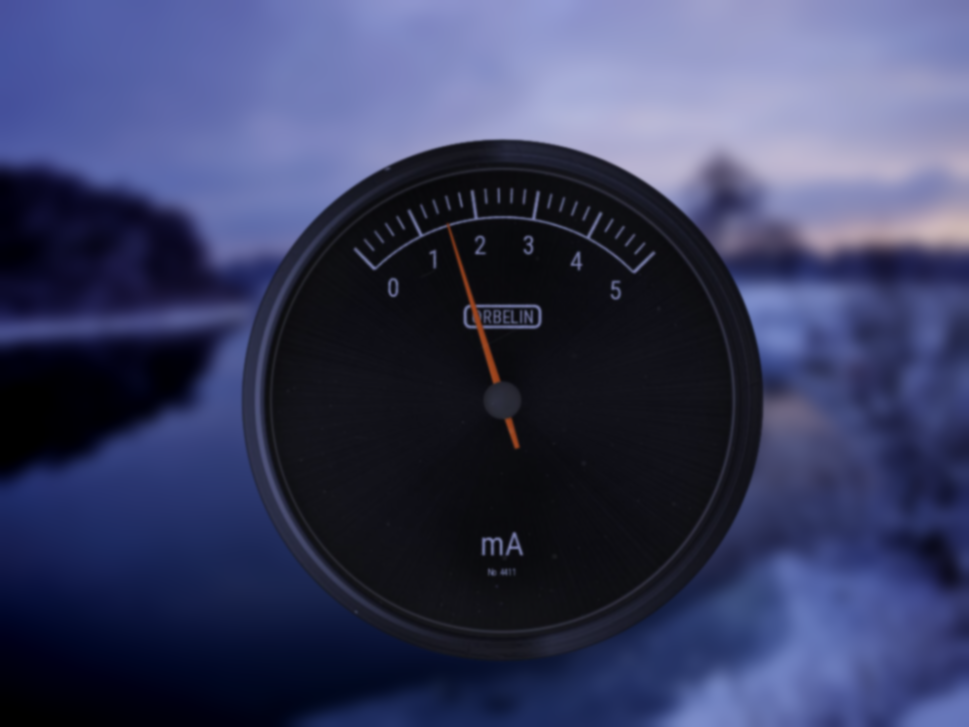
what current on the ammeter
1.5 mA
